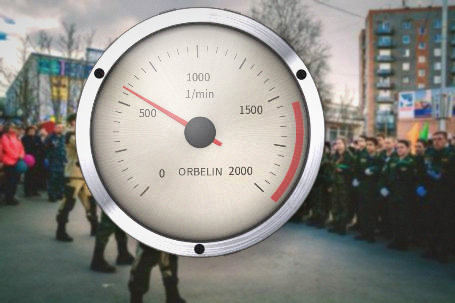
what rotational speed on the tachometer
575 rpm
